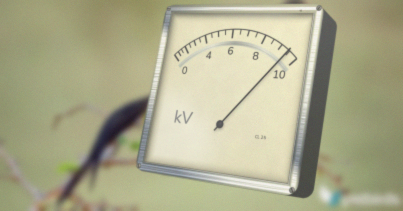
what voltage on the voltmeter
9.5 kV
